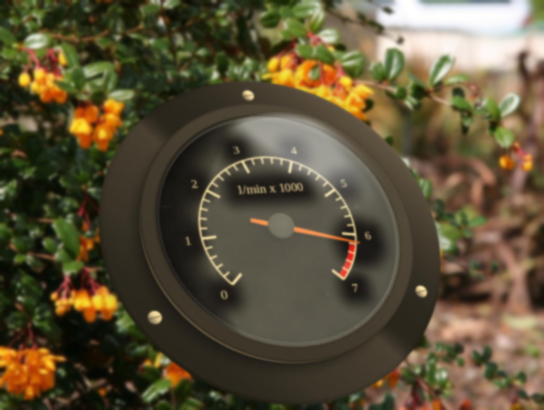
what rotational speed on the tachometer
6200 rpm
